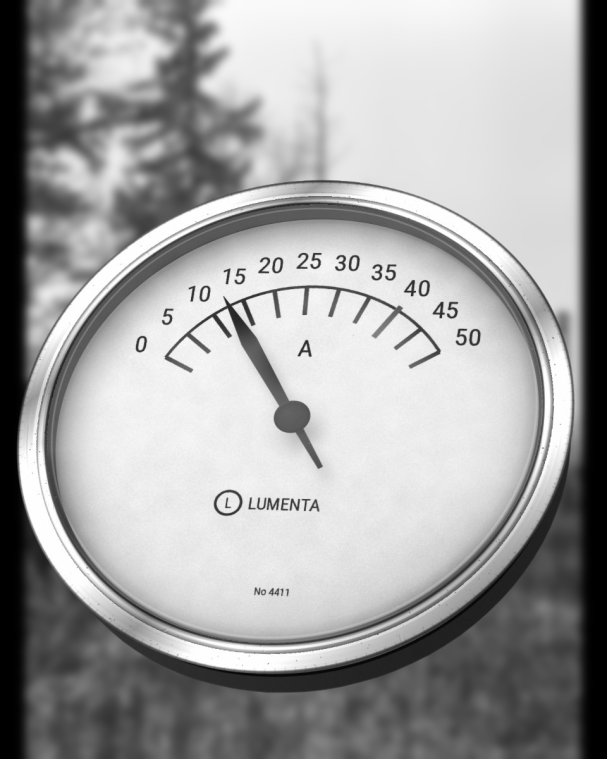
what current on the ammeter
12.5 A
